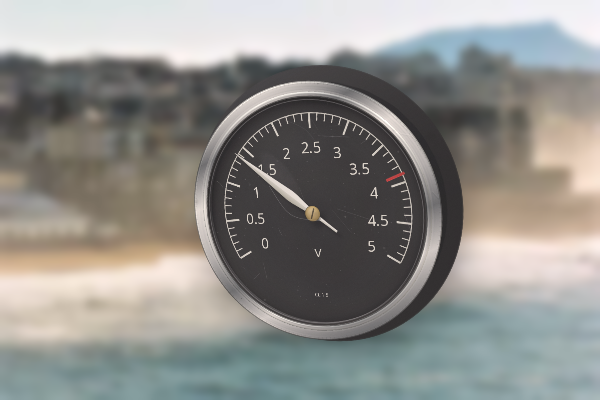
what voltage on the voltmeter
1.4 V
